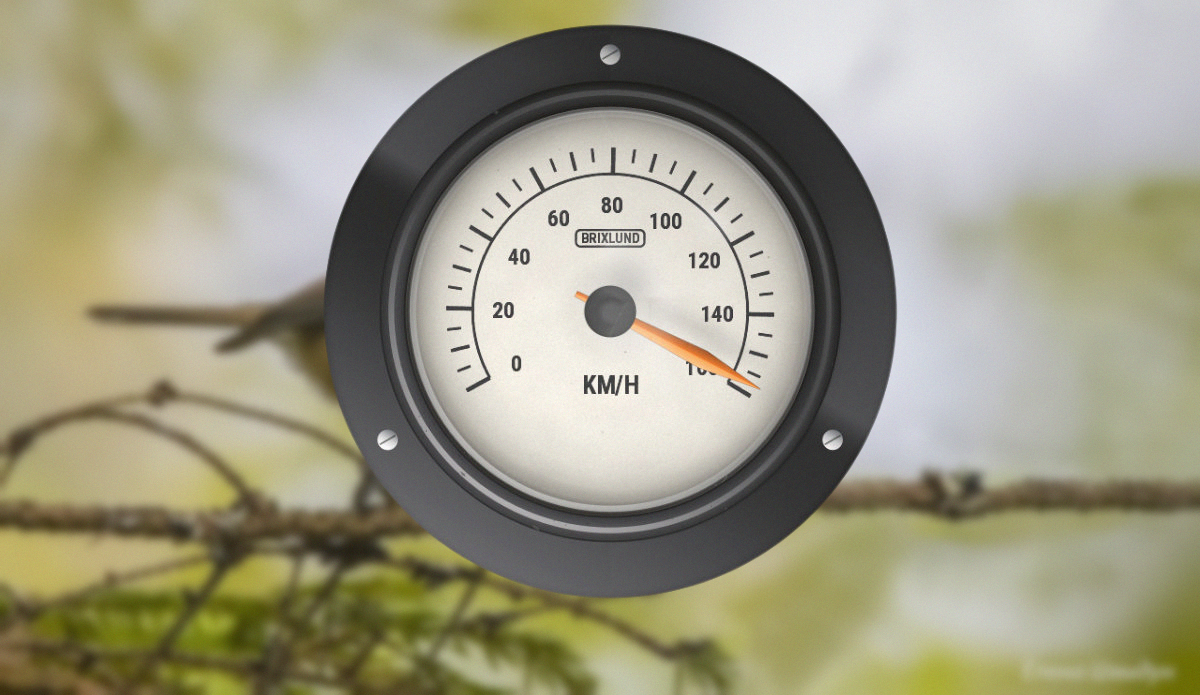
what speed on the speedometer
157.5 km/h
